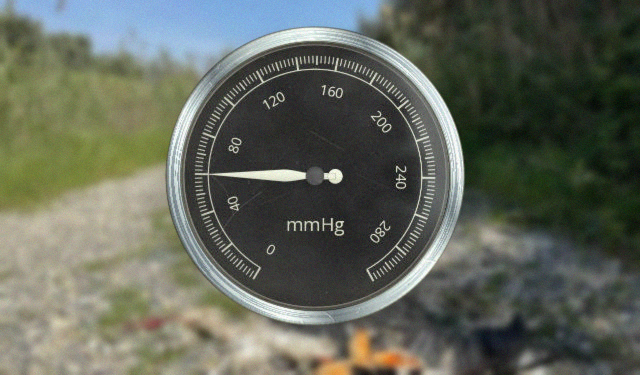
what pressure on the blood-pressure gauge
60 mmHg
